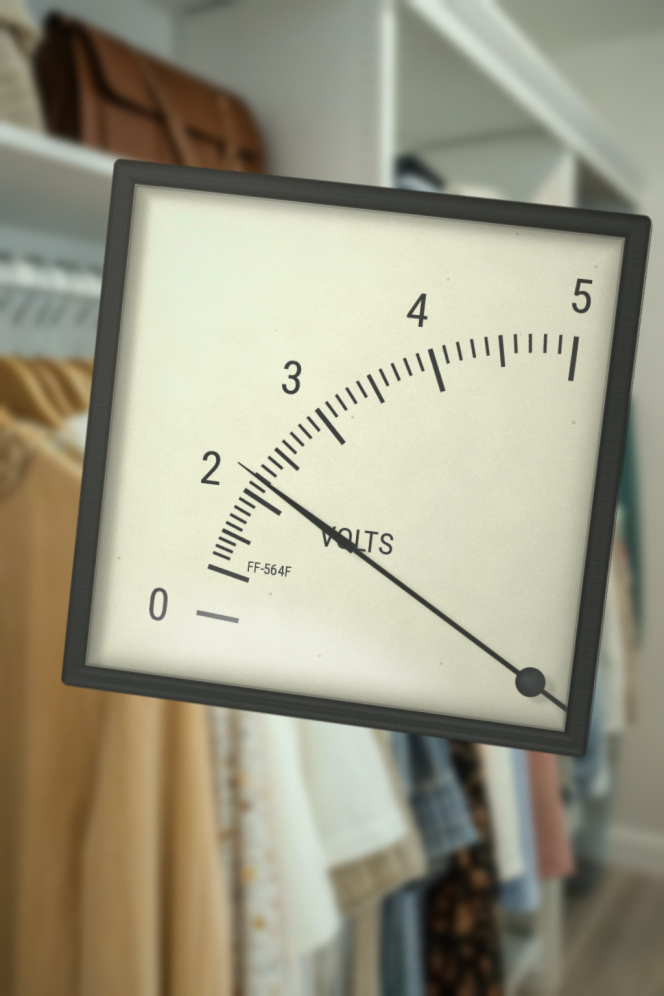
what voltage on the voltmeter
2.2 V
